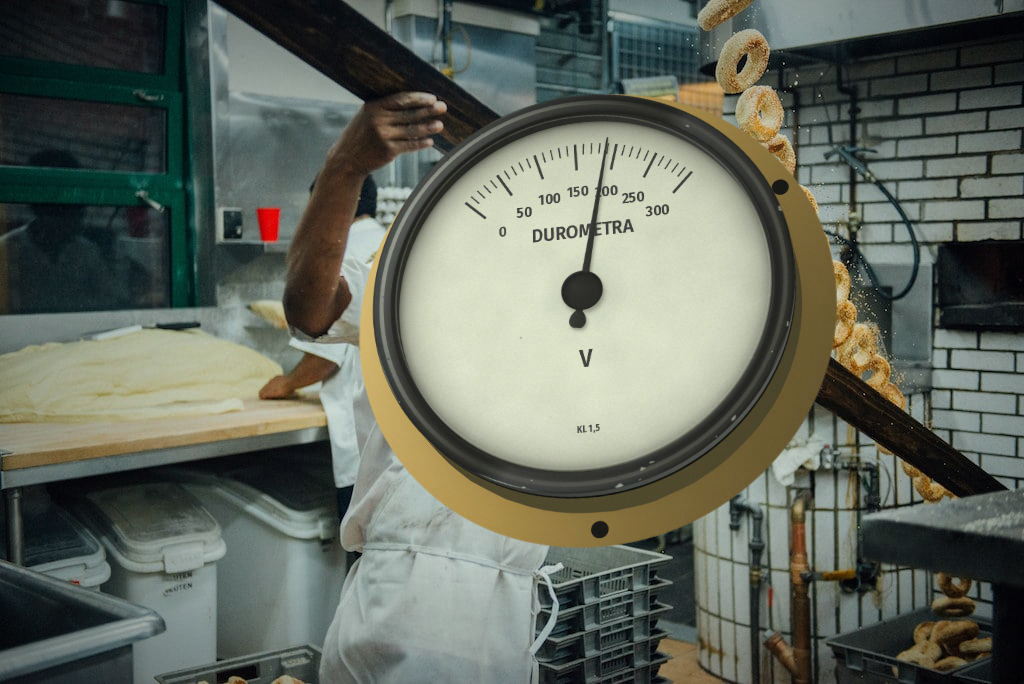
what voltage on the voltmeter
190 V
